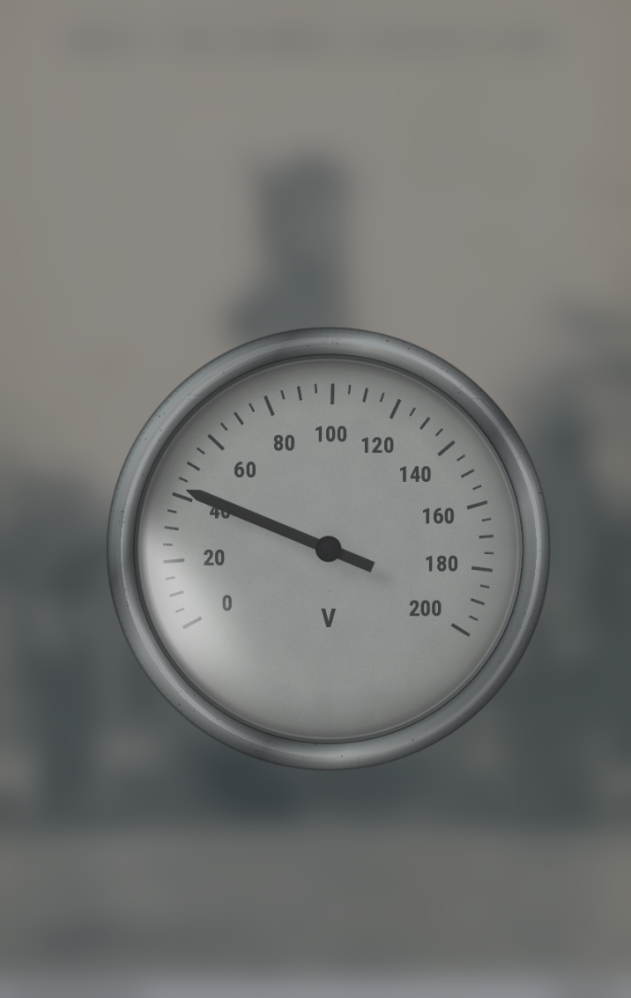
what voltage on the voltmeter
42.5 V
